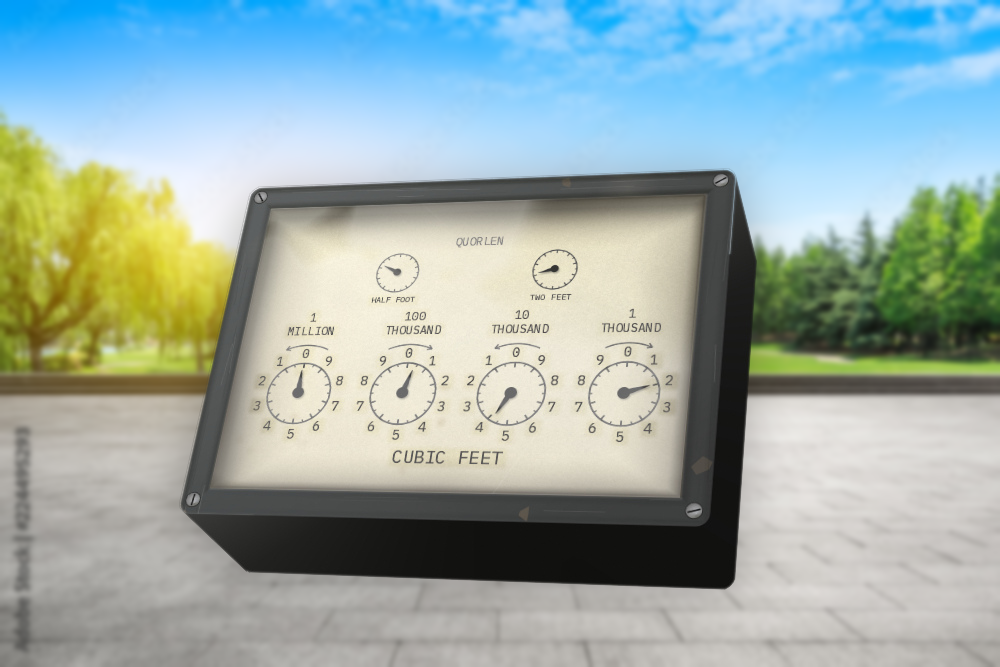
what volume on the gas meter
4200 ft³
